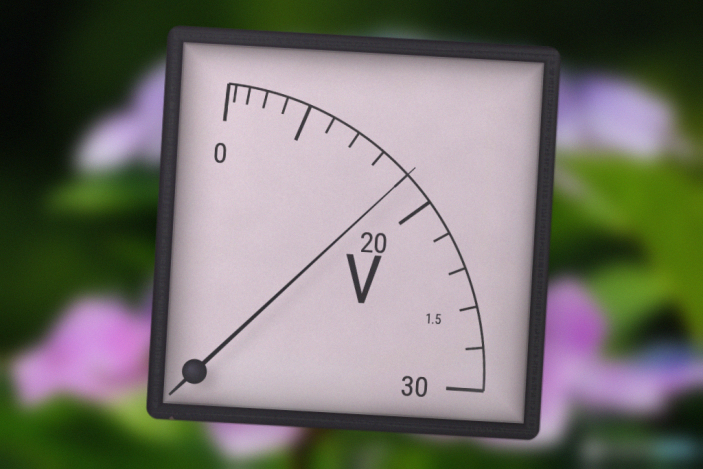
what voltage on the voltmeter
18 V
